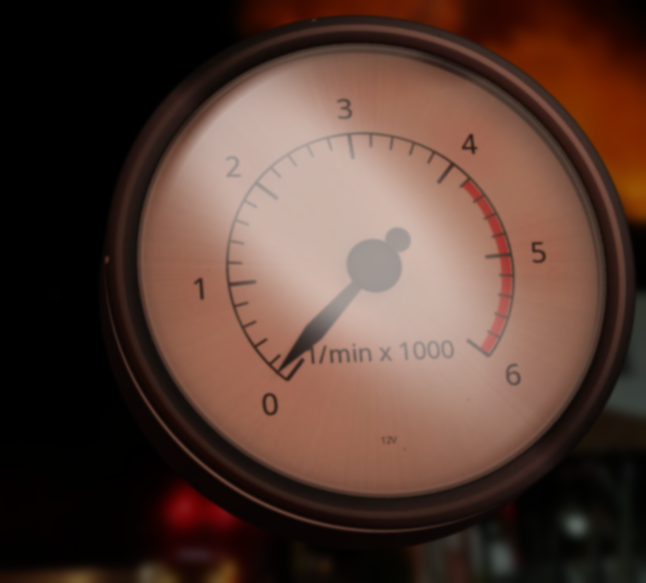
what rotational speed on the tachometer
100 rpm
